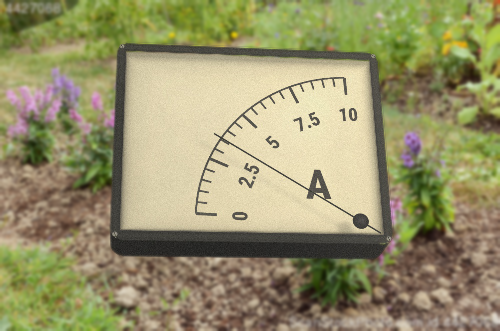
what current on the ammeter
3.5 A
